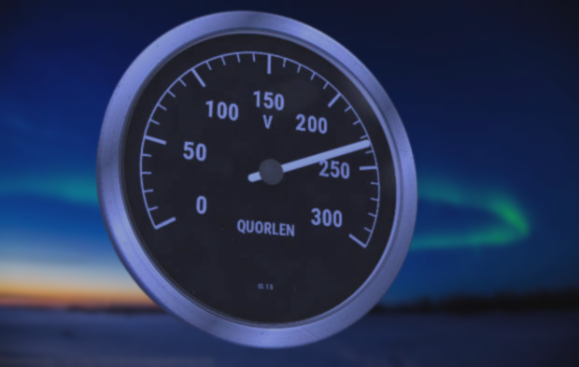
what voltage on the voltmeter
235 V
